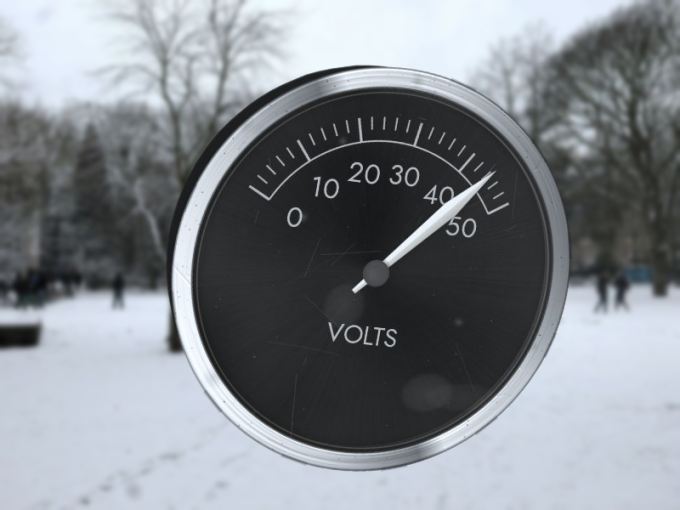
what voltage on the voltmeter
44 V
